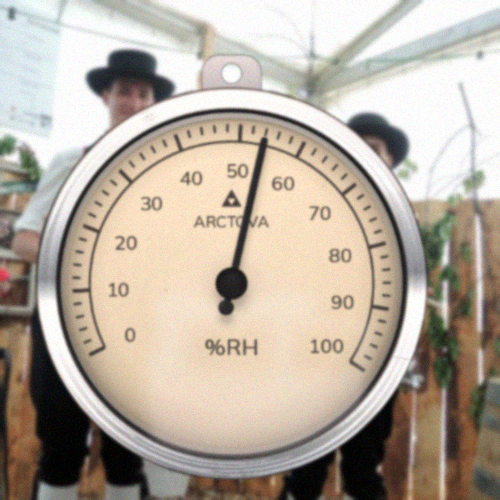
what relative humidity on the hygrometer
54 %
